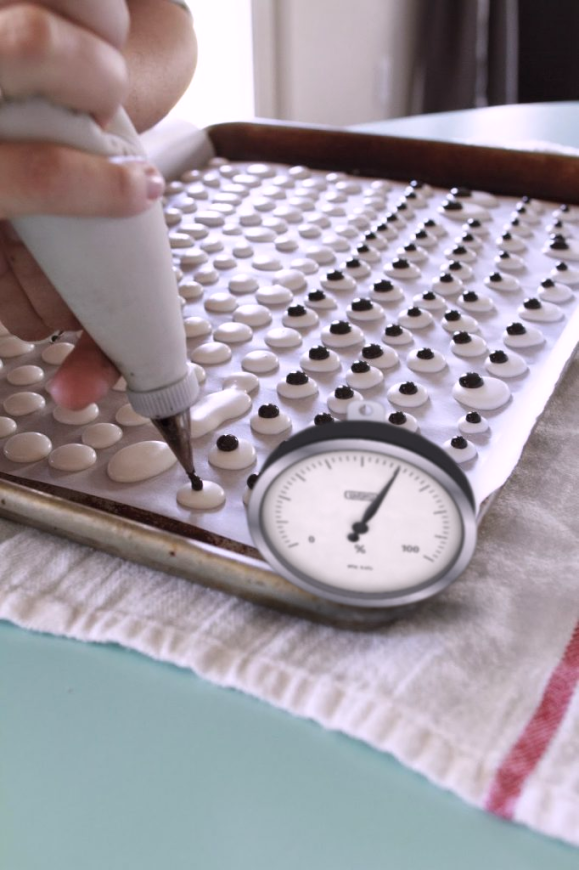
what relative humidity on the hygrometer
60 %
